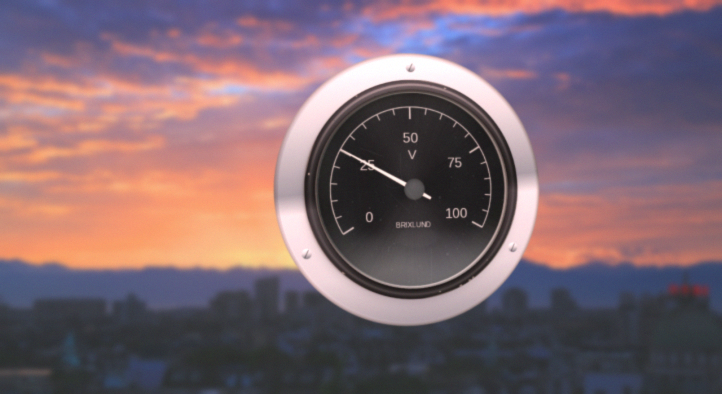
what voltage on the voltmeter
25 V
